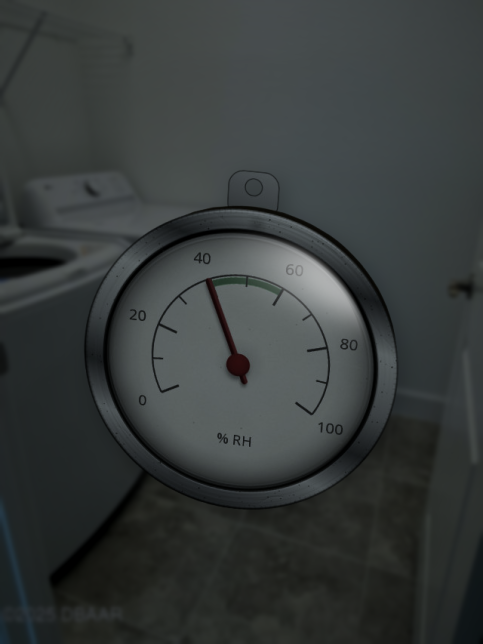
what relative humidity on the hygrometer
40 %
